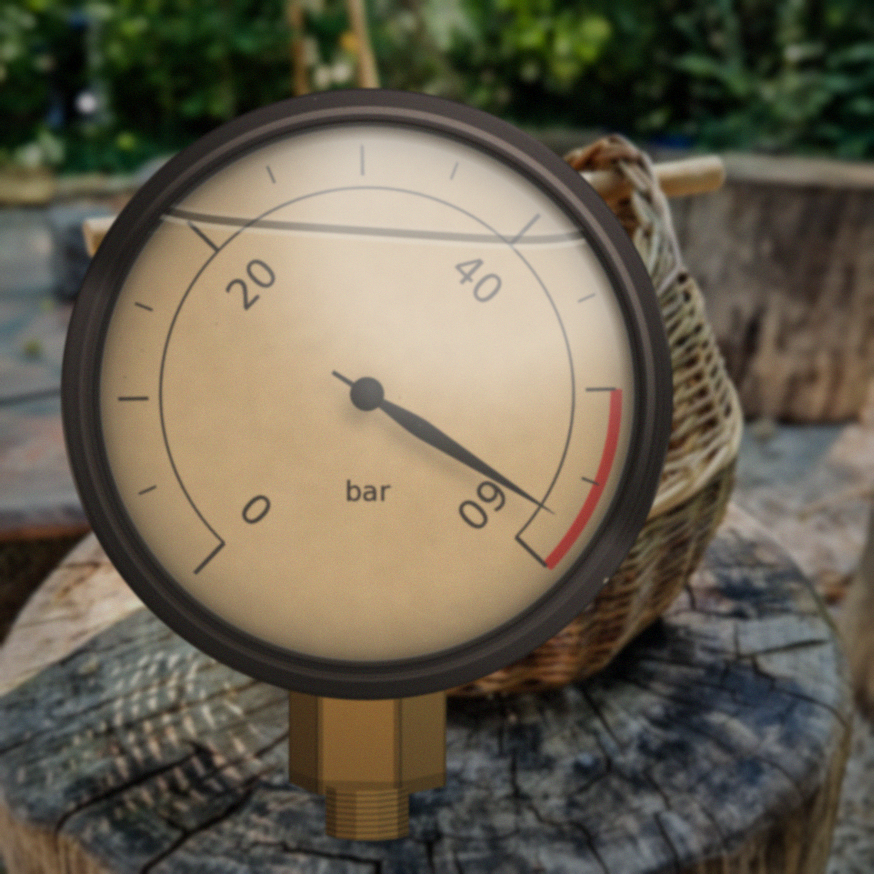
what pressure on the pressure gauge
57.5 bar
